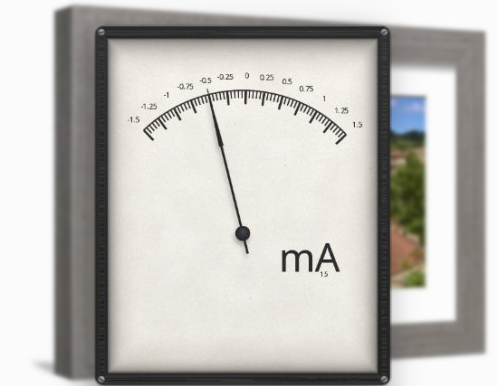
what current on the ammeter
-0.5 mA
